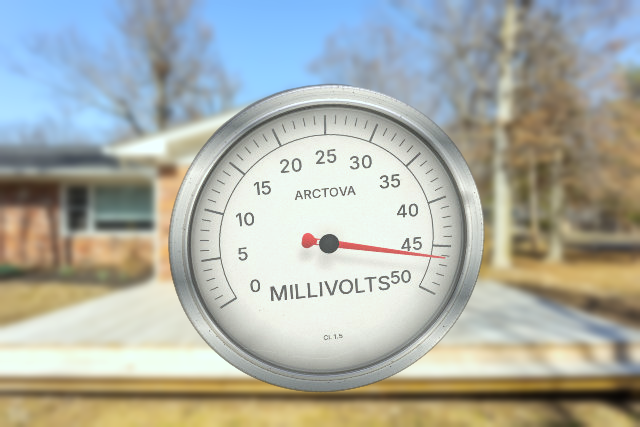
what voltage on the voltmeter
46 mV
